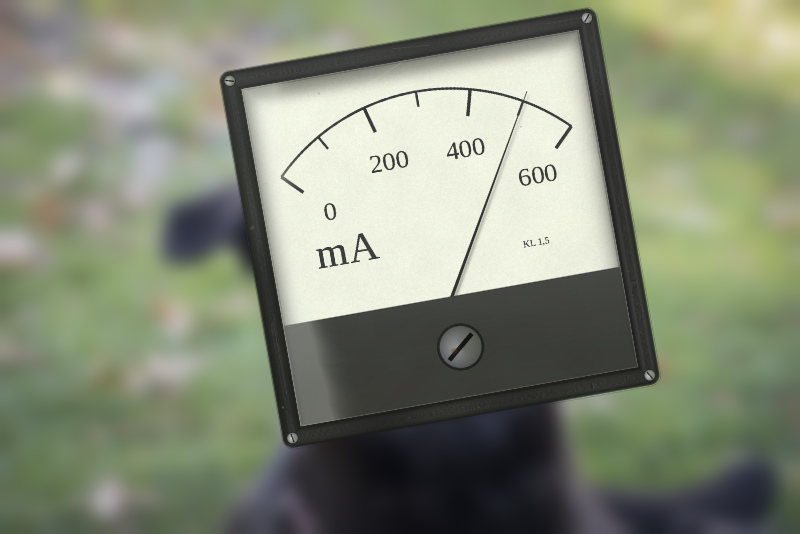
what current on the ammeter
500 mA
